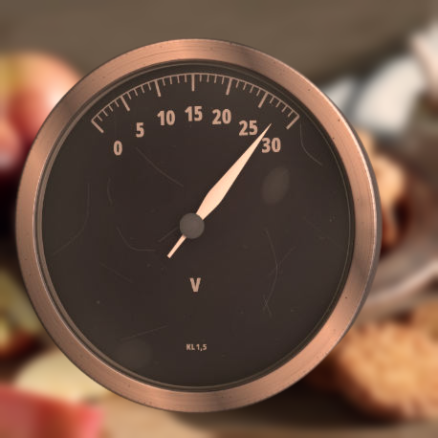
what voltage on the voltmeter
28 V
